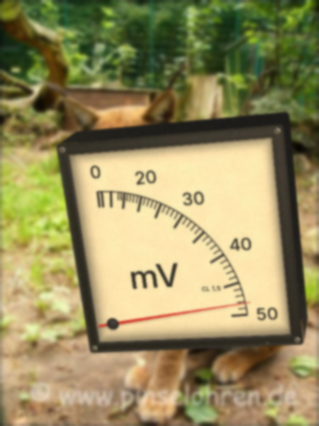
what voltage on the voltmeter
48 mV
